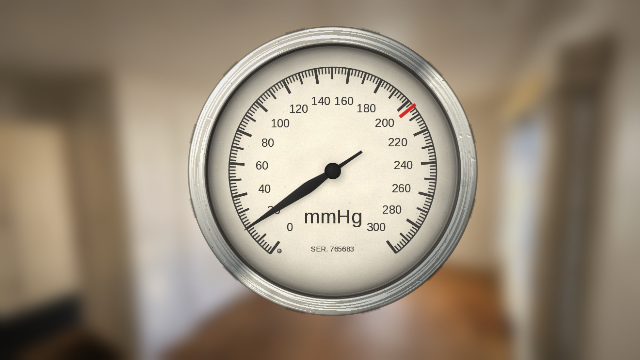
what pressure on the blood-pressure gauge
20 mmHg
